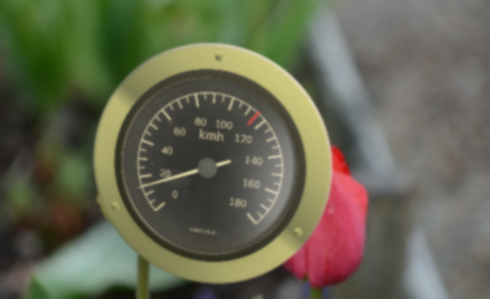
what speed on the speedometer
15 km/h
